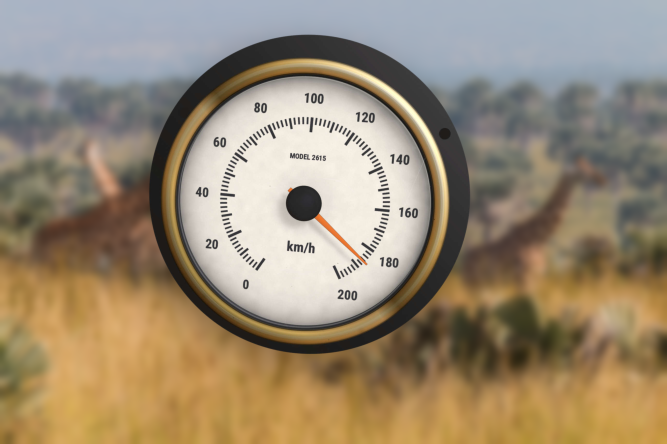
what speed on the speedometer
186 km/h
